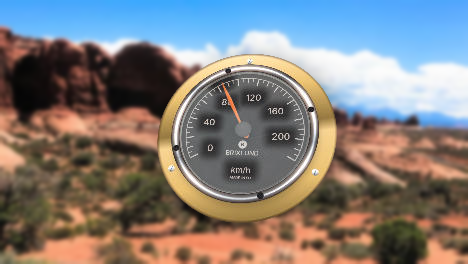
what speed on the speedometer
85 km/h
